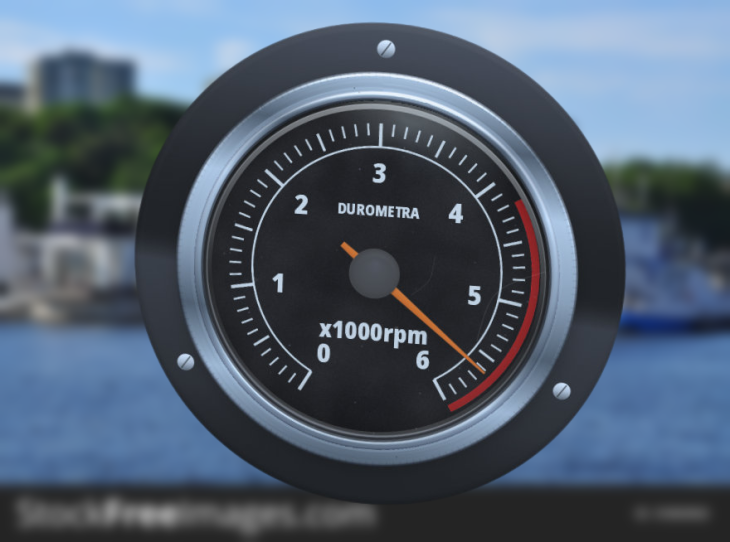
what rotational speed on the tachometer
5600 rpm
